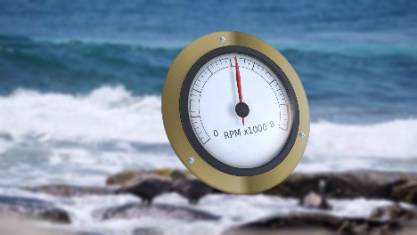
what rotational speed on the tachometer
4200 rpm
